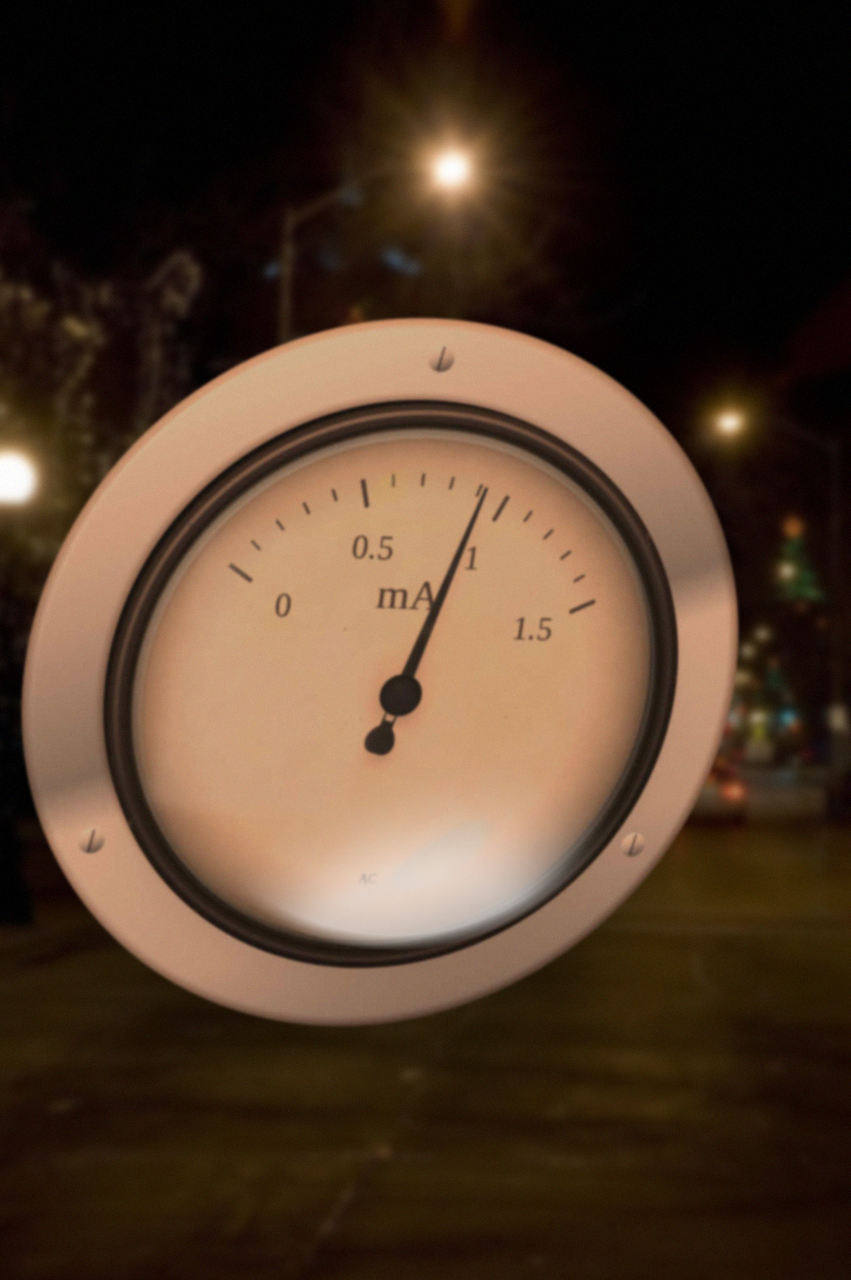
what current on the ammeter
0.9 mA
